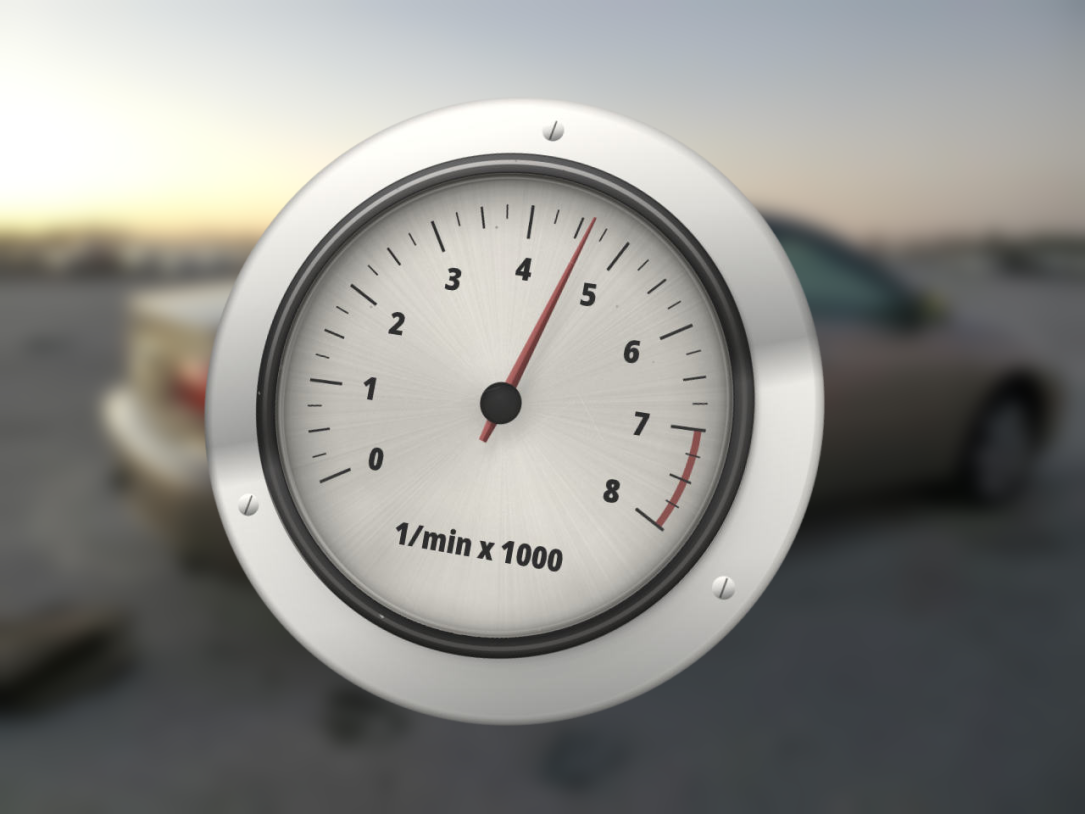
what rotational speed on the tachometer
4625 rpm
